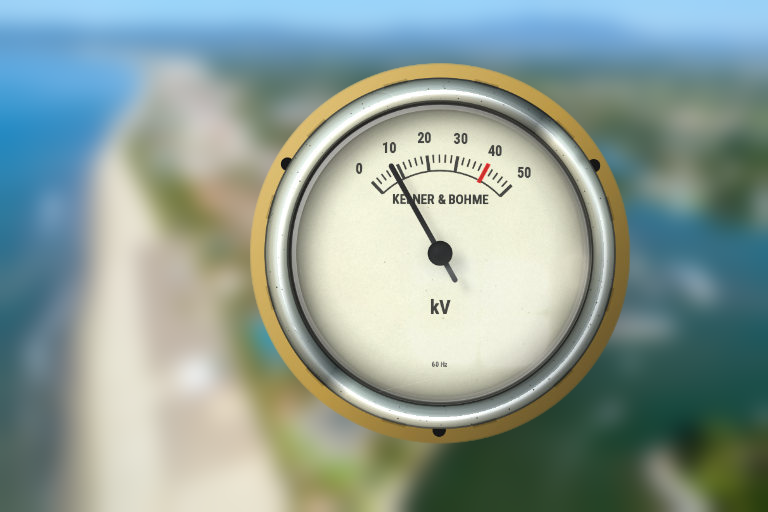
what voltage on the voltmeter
8 kV
